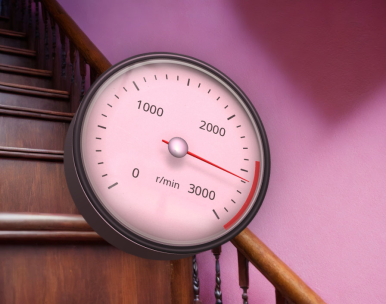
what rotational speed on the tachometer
2600 rpm
